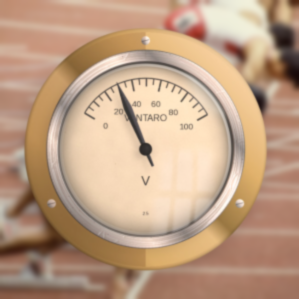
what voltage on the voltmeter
30 V
